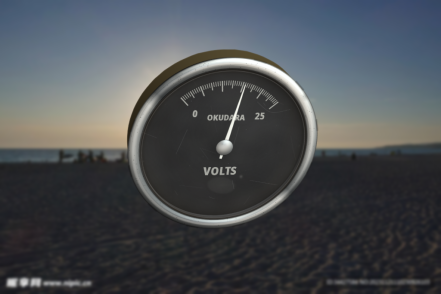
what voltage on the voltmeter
15 V
